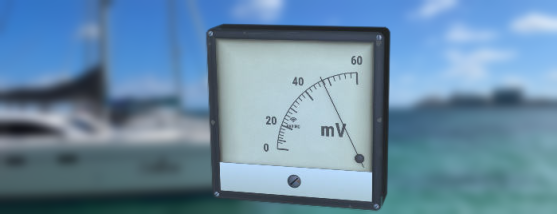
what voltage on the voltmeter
48 mV
